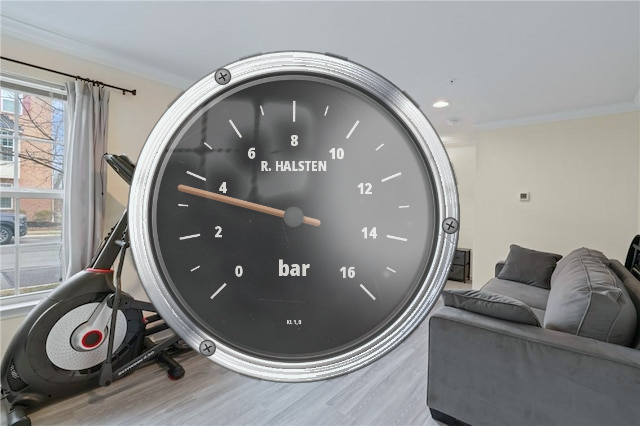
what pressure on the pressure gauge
3.5 bar
